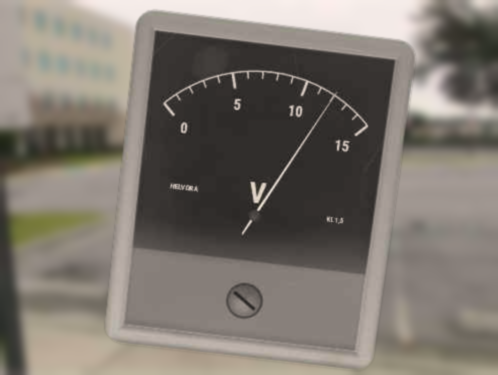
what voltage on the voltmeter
12 V
